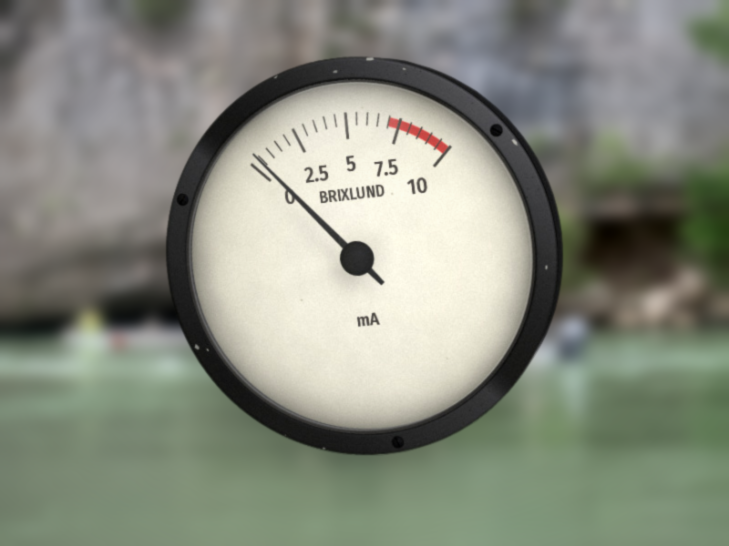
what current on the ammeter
0.5 mA
